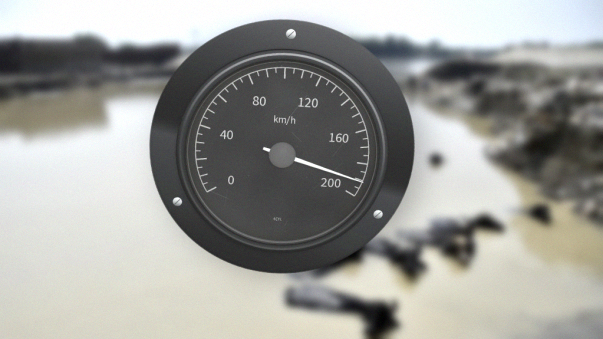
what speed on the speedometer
190 km/h
